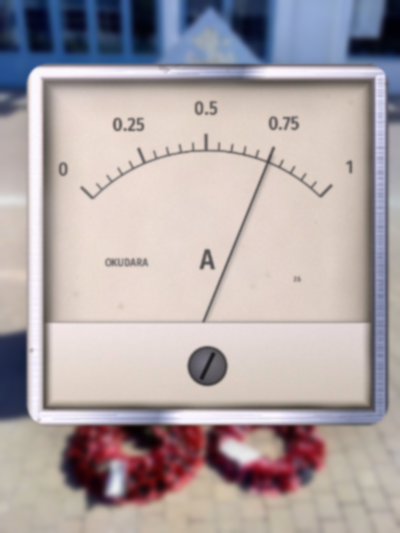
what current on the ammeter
0.75 A
